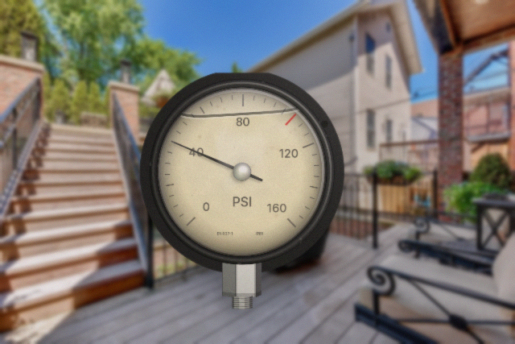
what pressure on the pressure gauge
40 psi
